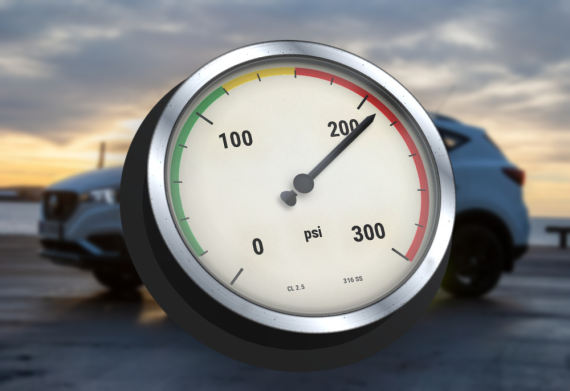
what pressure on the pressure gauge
210 psi
